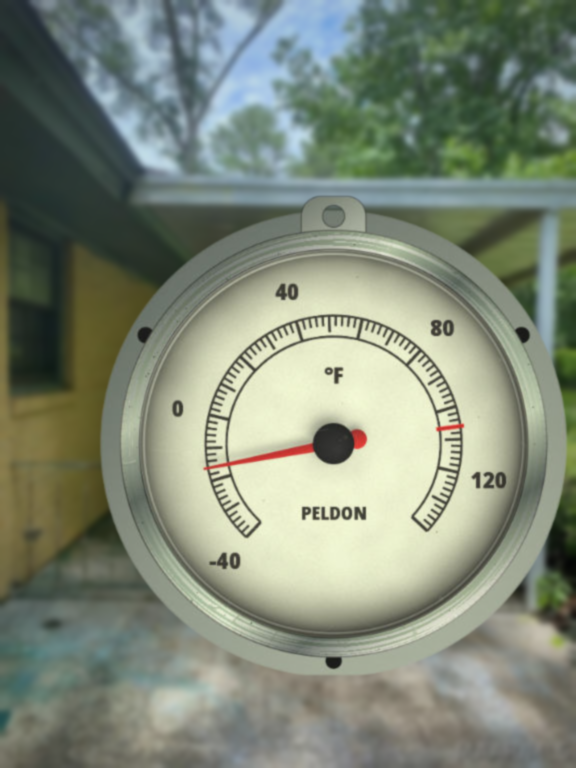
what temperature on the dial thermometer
-16 °F
